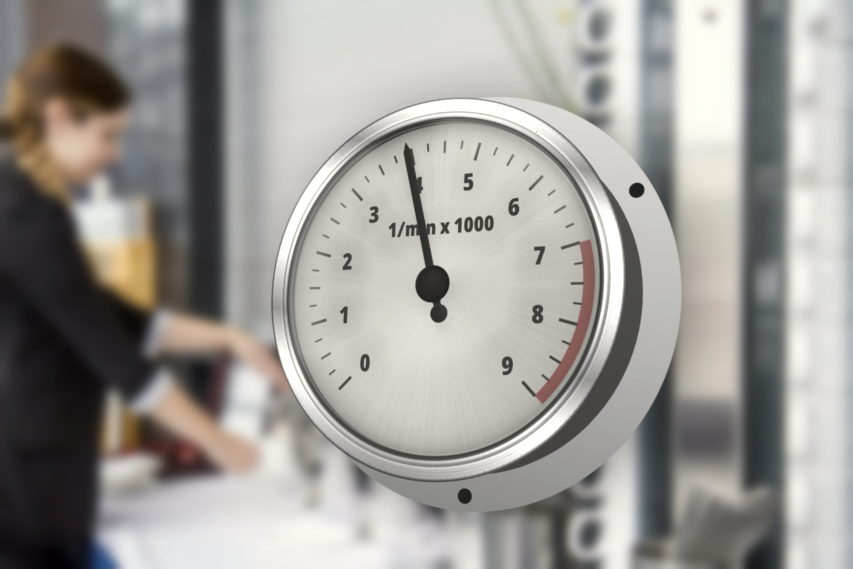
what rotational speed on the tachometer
4000 rpm
